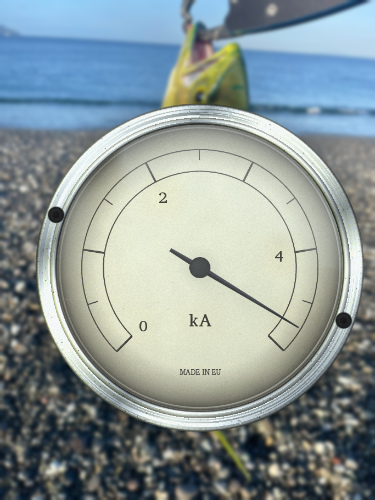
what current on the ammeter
4.75 kA
